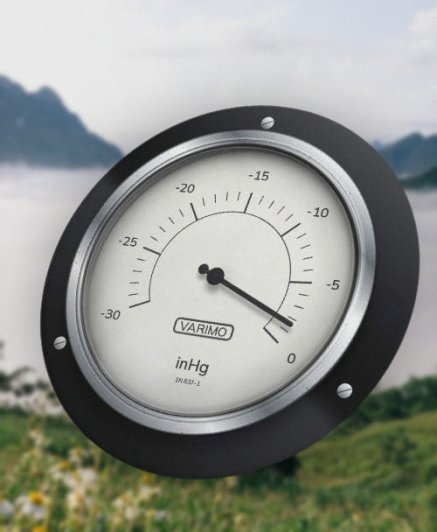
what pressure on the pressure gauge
-1.5 inHg
